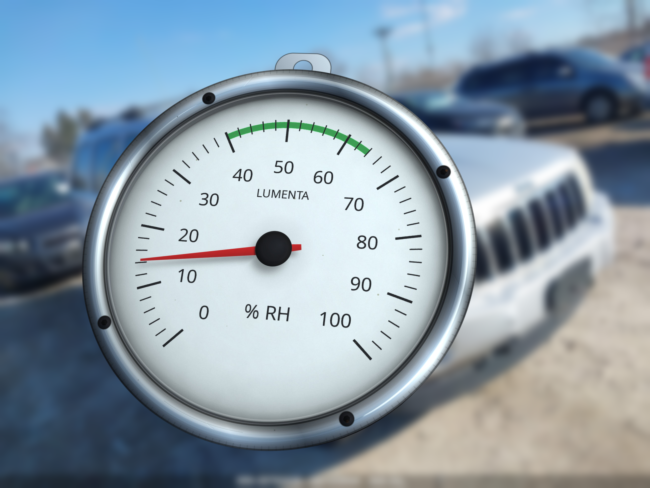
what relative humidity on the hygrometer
14 %
